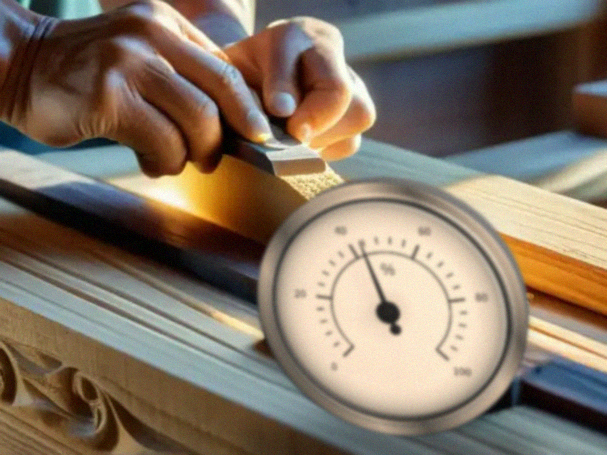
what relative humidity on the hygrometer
44 %
